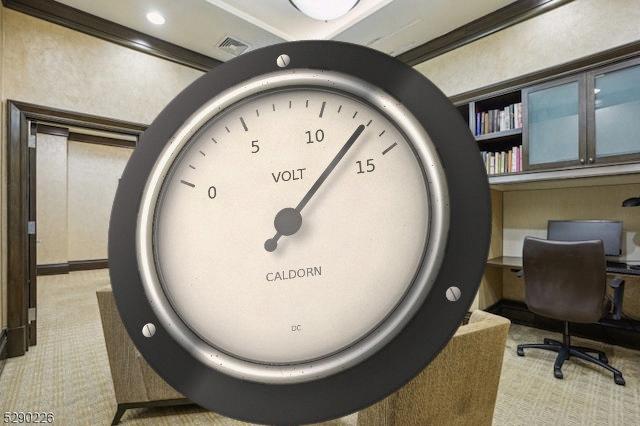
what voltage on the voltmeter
13 V
